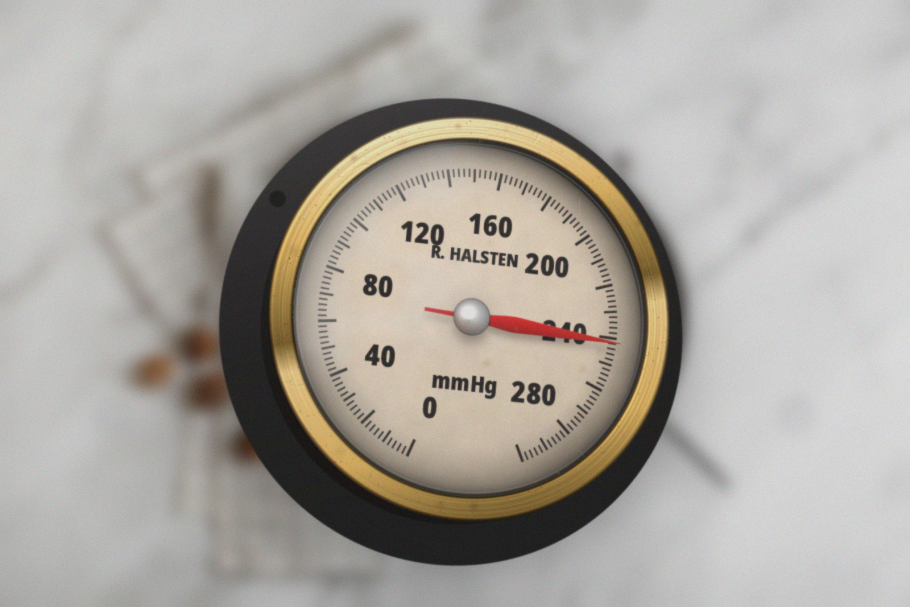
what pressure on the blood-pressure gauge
242 mmHg
